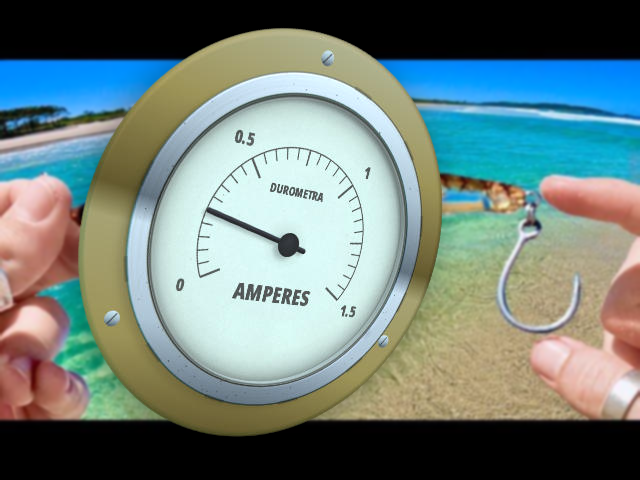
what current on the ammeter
0.25 A
